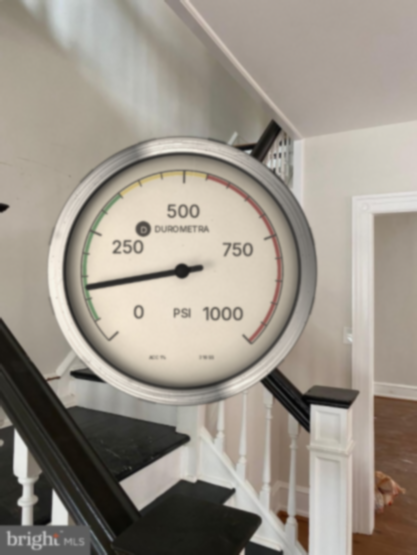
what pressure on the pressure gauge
125 psi
